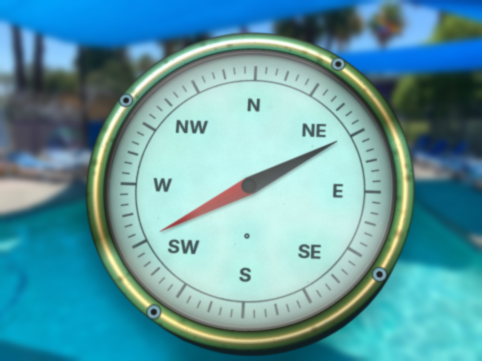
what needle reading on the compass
240 °
